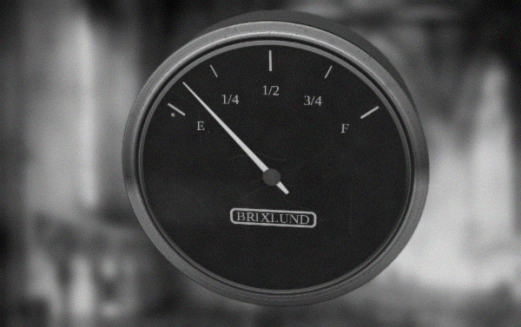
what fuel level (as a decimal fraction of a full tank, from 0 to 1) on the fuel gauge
0.125
